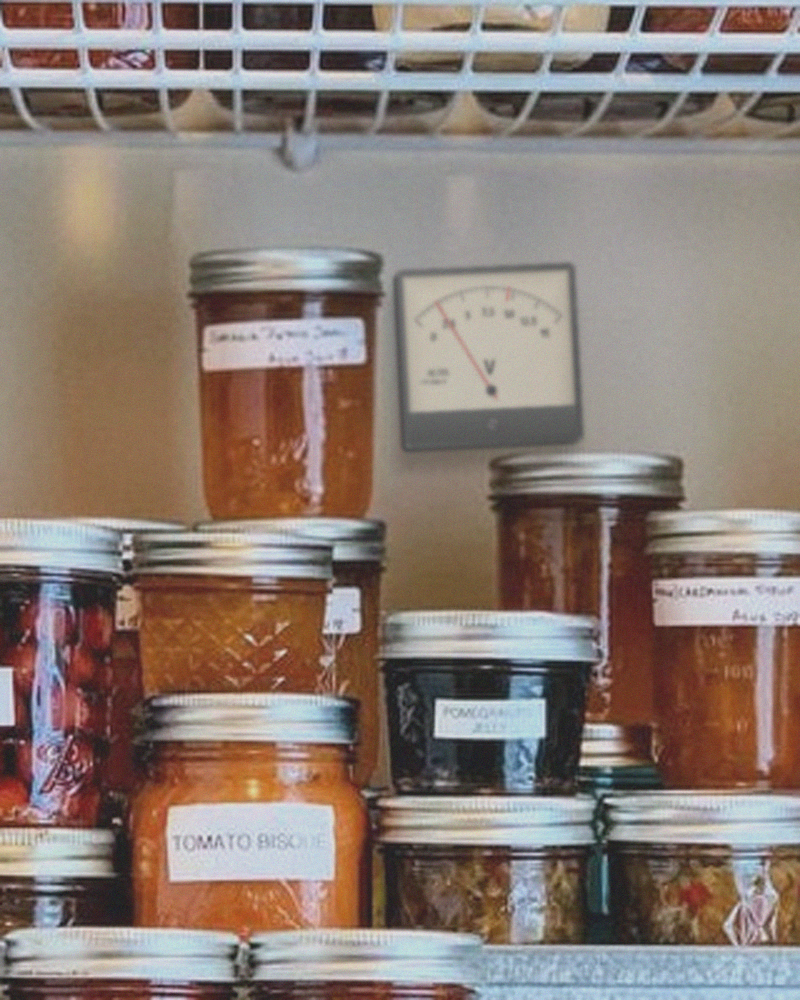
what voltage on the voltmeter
2.5 V
